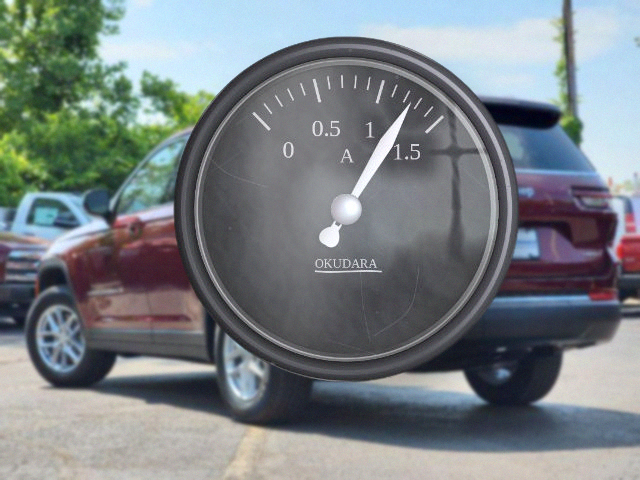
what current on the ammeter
1.25 A
